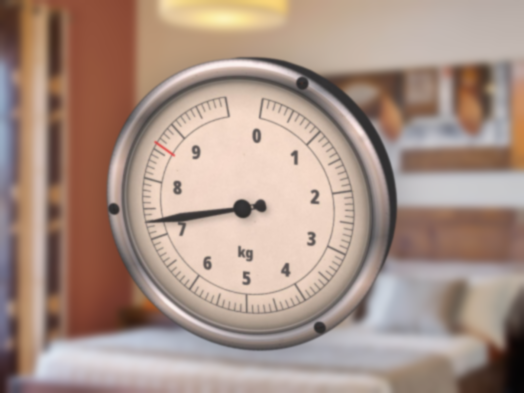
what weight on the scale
7.3 kg
